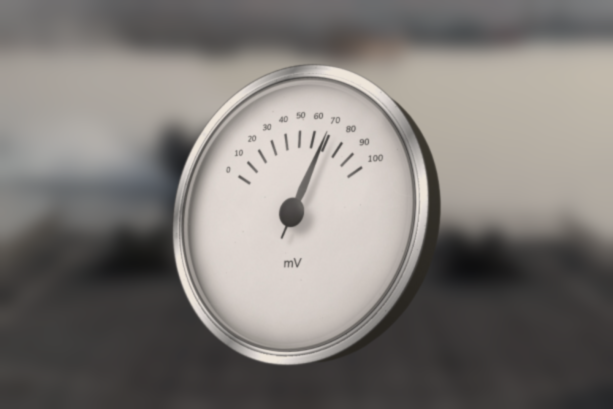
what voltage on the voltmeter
70 mV
